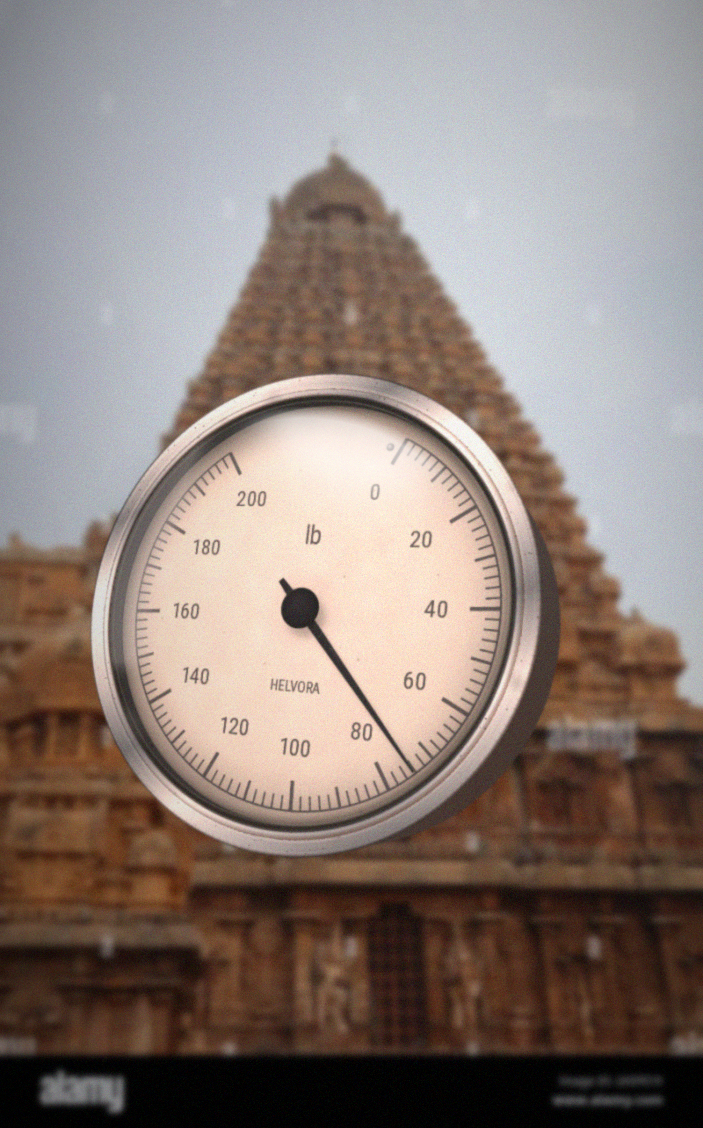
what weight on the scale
74 lb
